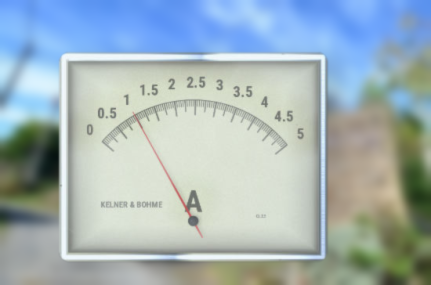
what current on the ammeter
1 A
